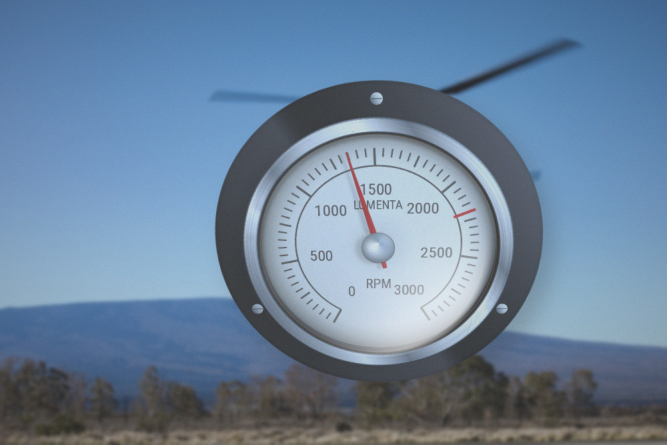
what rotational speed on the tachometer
1350 rpm
